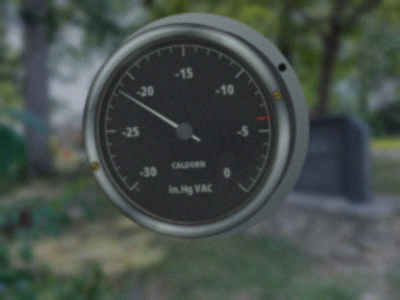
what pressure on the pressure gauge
-21.5 inHg
